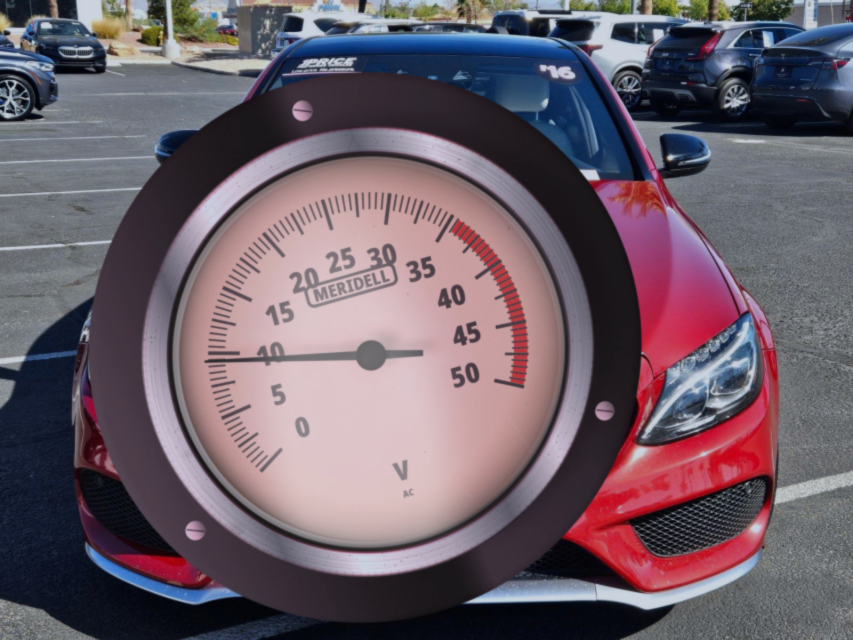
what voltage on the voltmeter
9.5 V
